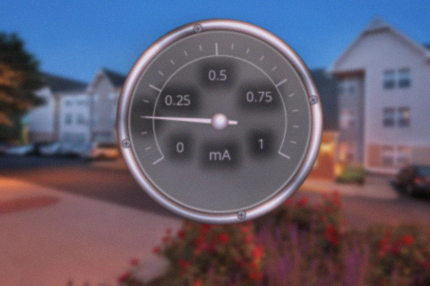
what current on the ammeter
0.15 mA
